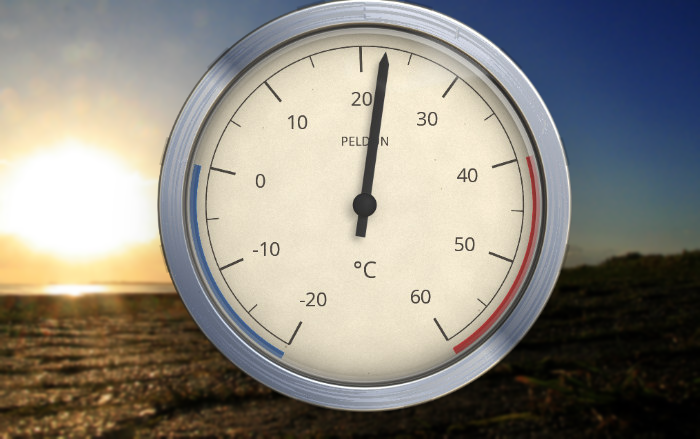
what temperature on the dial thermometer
22.5 °C
